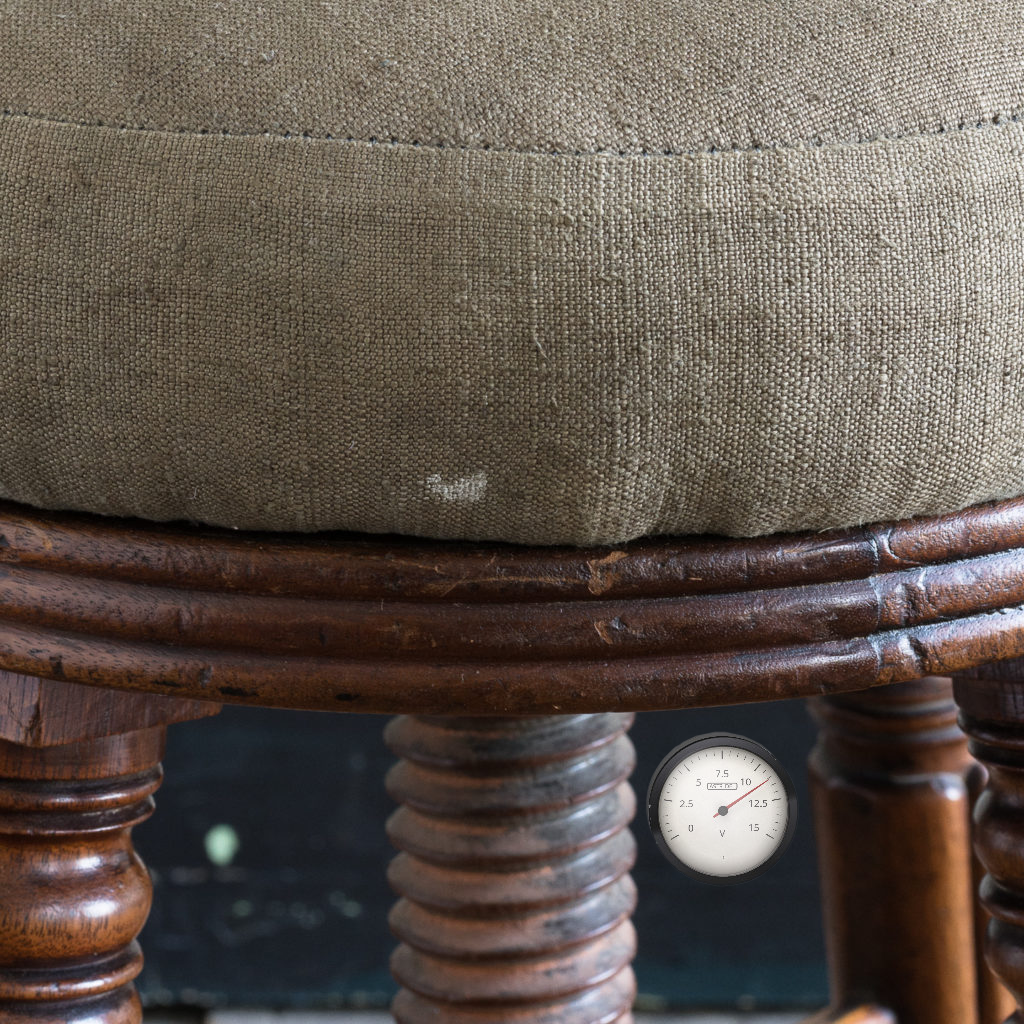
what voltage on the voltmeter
11 V
